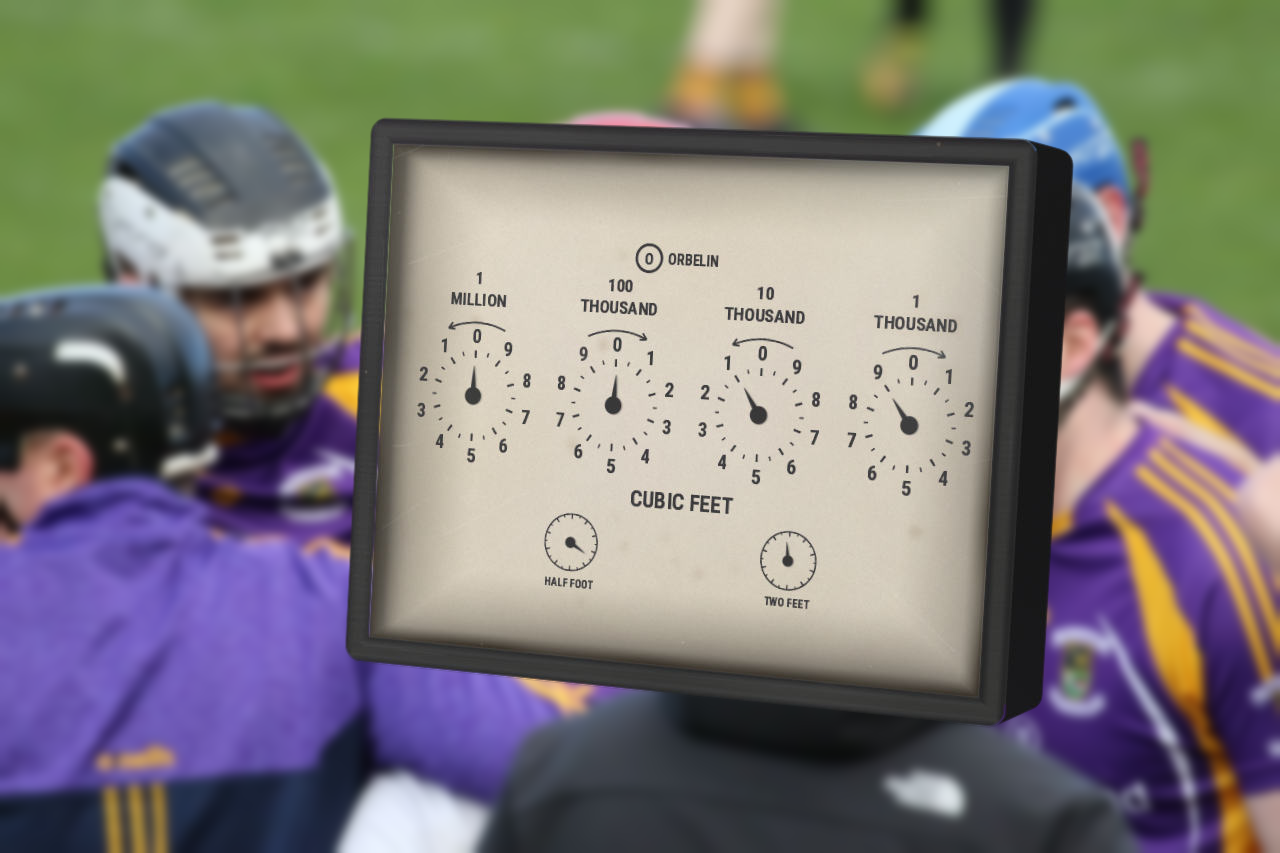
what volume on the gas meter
900 ft³
